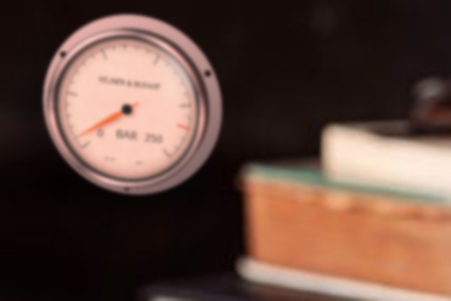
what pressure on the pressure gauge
10 bar
